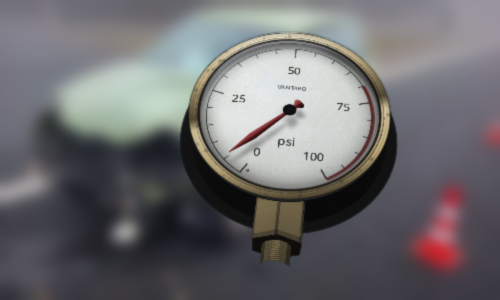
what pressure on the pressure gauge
5 psi
